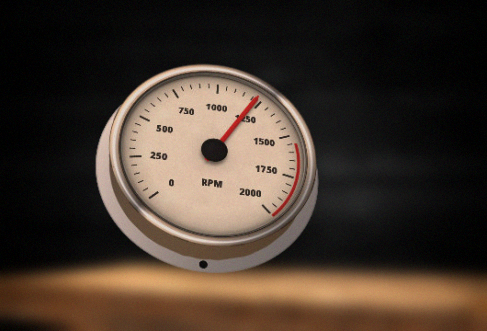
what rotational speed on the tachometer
1225 rpm
